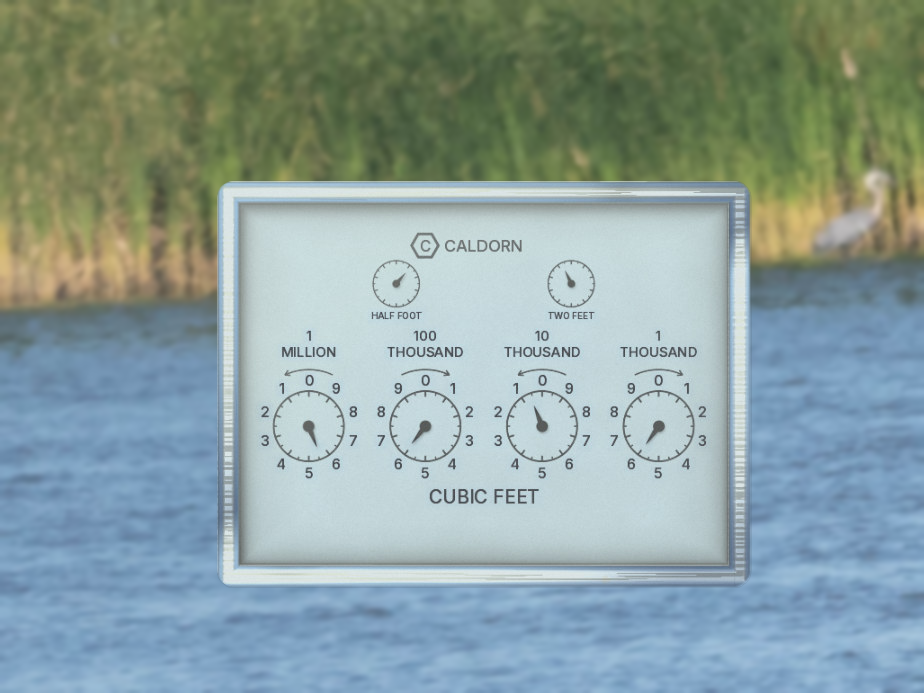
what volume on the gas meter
560600 ft³
